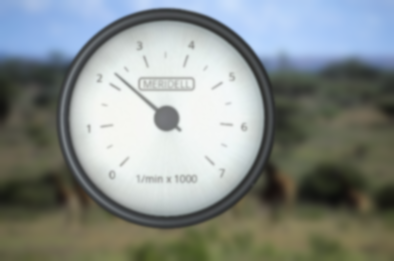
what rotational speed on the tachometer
2250 rpm
